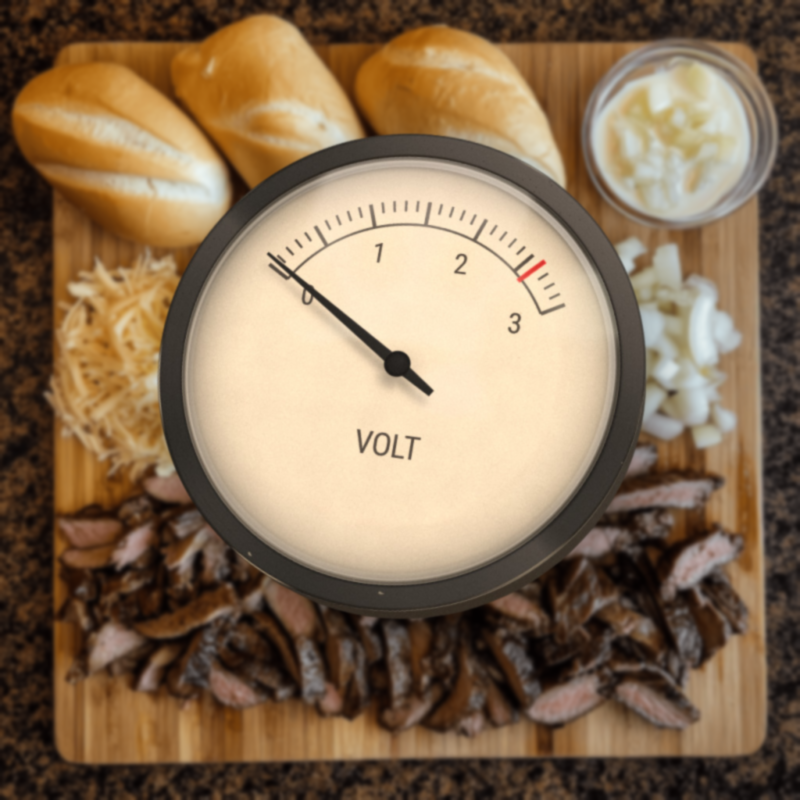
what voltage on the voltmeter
0.05 V
